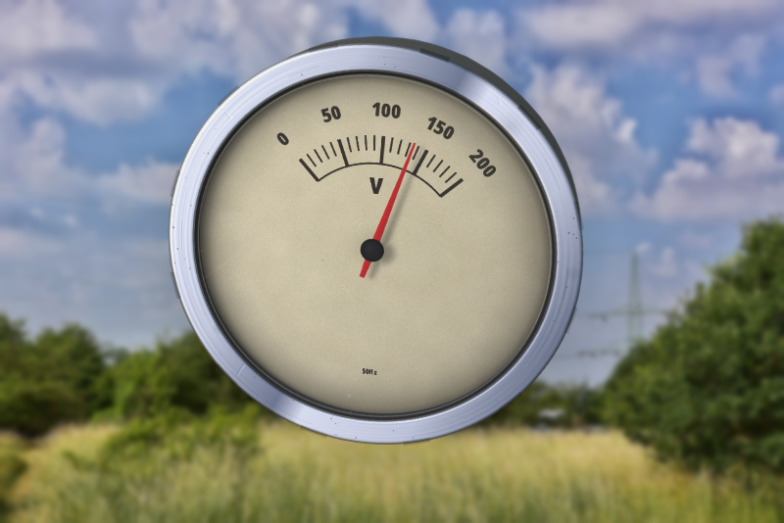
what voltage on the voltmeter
135 V
